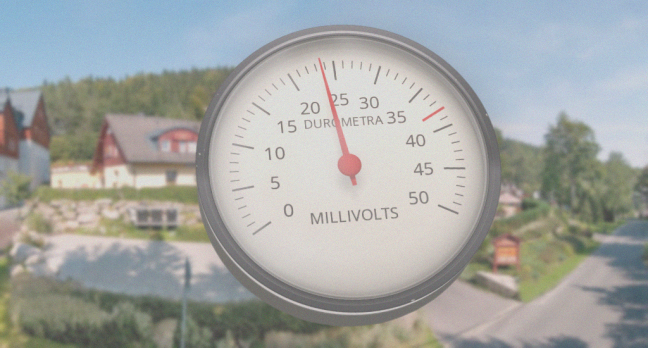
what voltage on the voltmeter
23.5 mV
